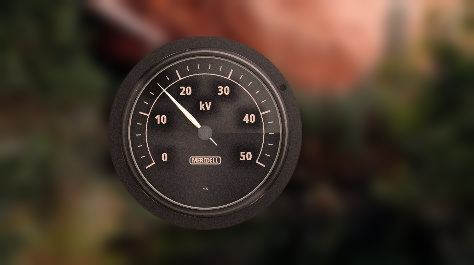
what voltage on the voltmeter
16 kV
